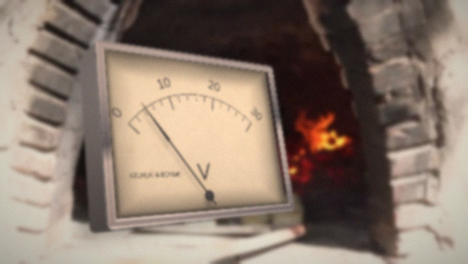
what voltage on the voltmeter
4 V
